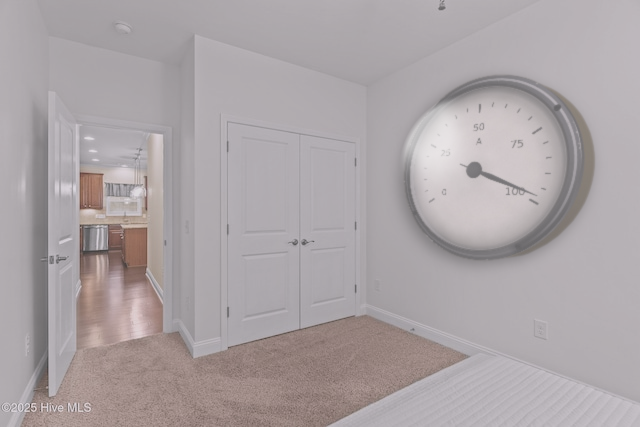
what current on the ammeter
97.5 A
